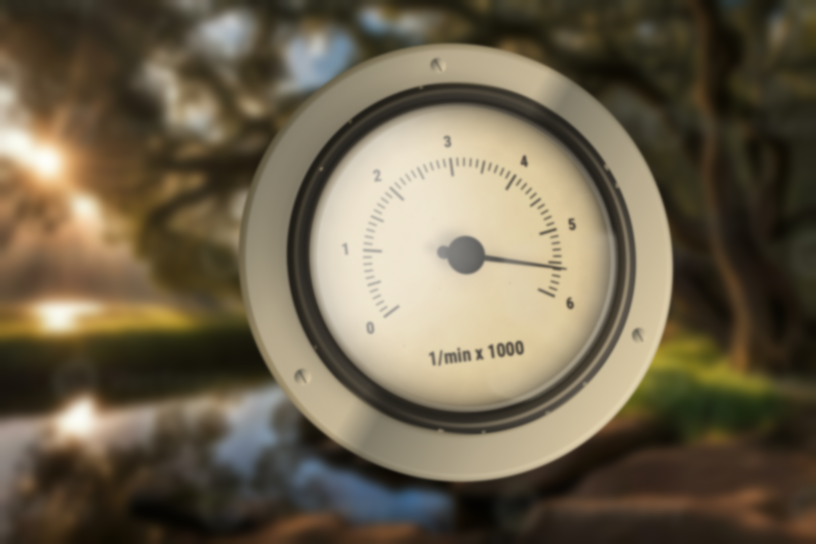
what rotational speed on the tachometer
5600 rpm
